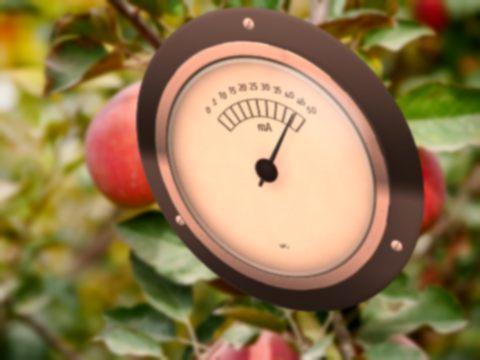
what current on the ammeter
45 mA
